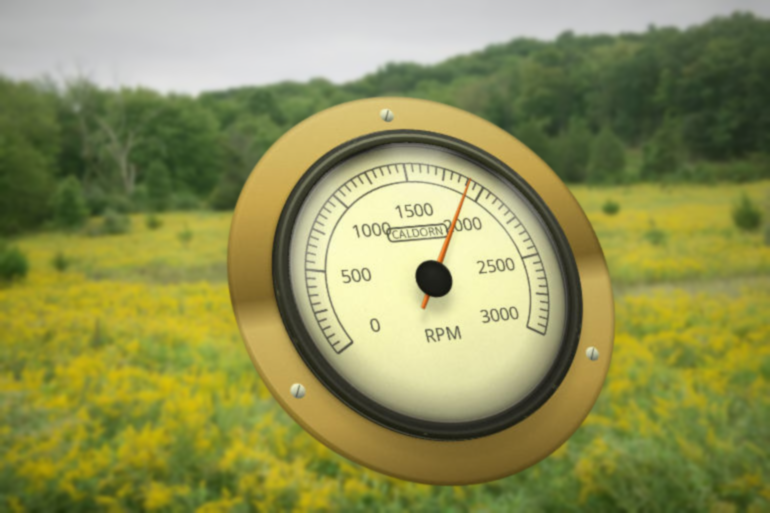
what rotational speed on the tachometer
1900 rpm
